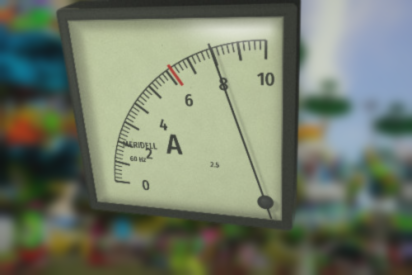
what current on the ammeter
8 A
